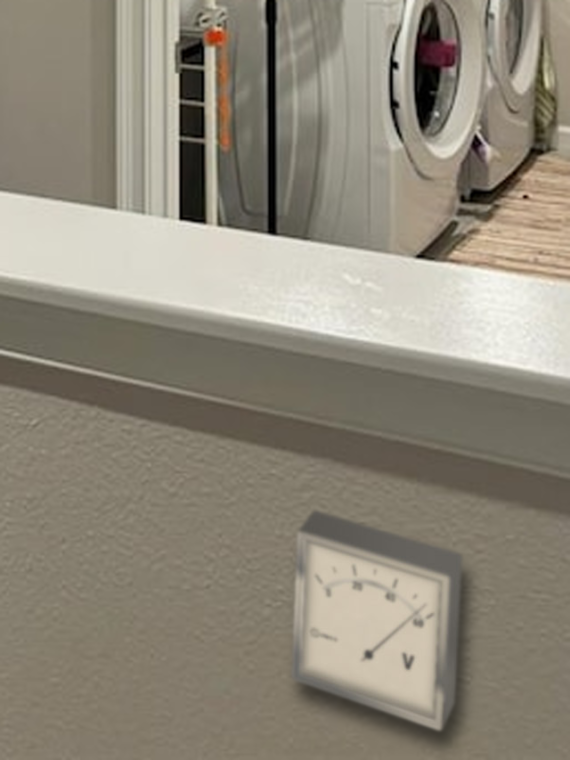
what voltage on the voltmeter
55 V
